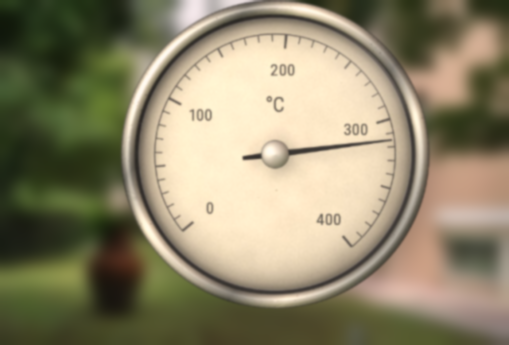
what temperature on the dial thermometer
315 °C
